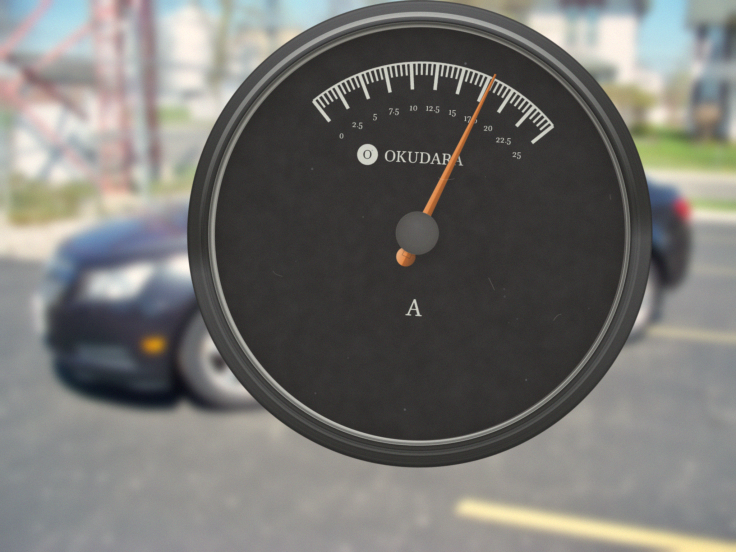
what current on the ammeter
18 A
